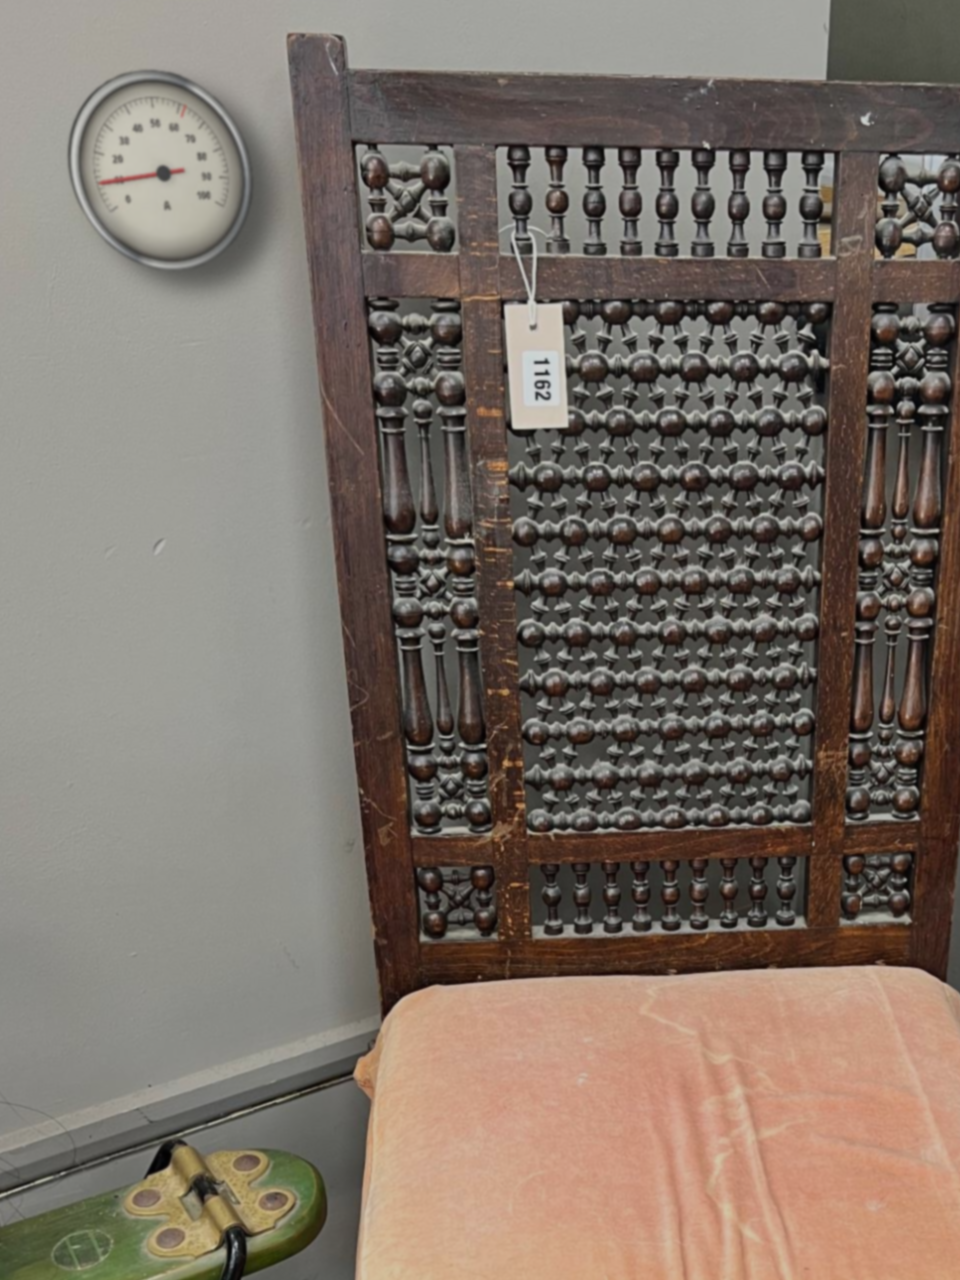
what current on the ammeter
10 A
